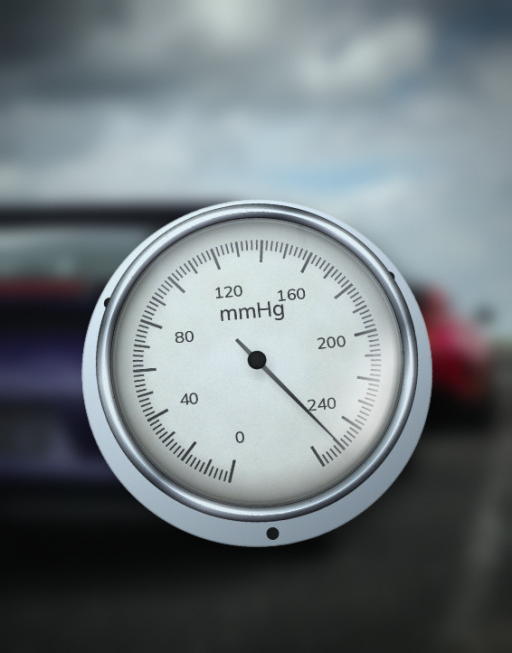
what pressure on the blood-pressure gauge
250 mmHg
